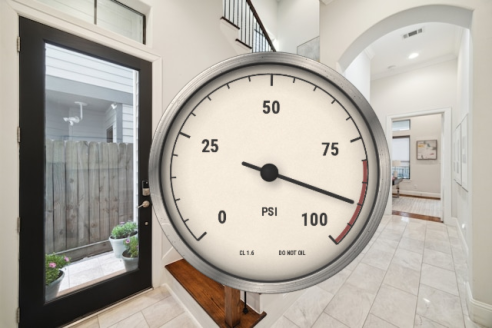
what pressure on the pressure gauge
90 psi
